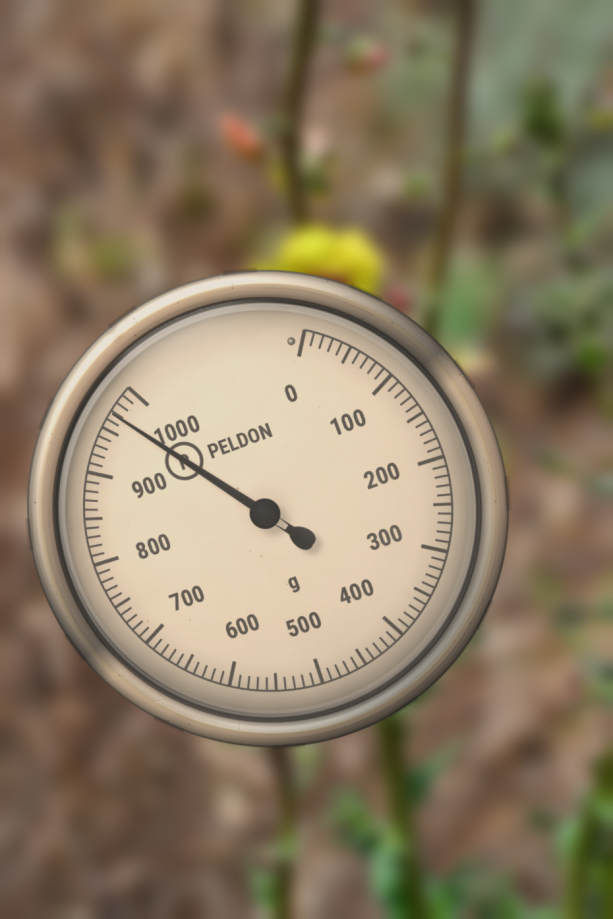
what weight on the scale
970 g
